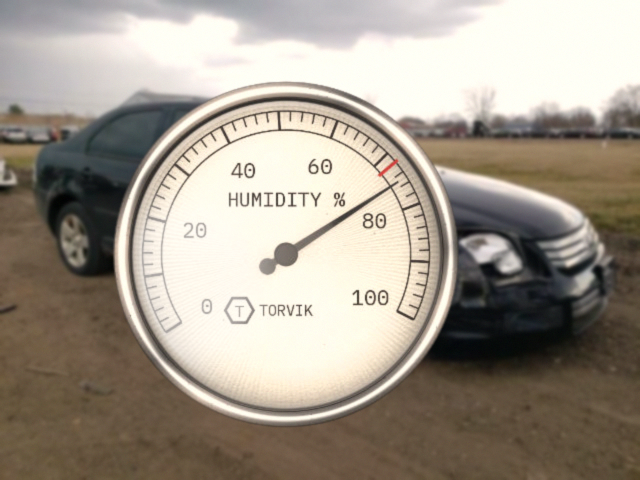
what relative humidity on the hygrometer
75 %
